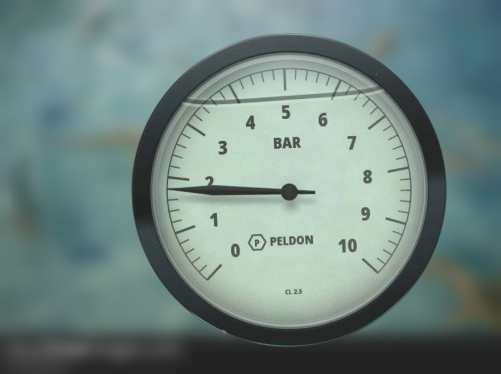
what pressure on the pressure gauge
1.8 bar
